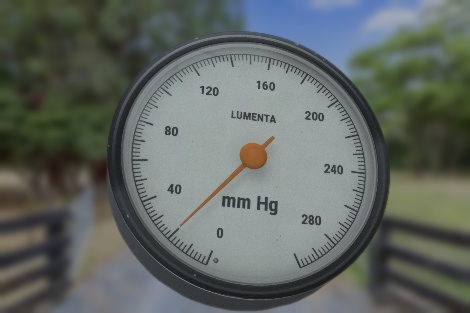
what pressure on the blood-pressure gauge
20 mmHg
